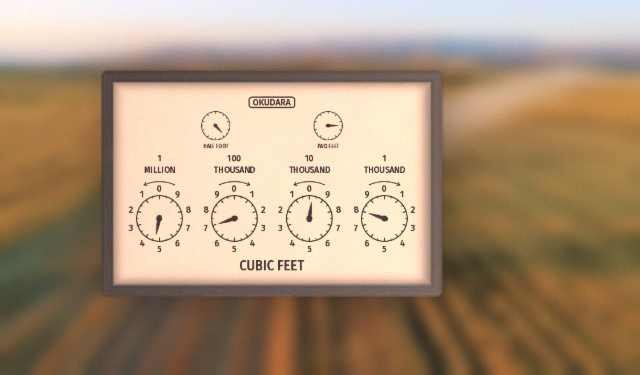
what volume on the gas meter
469800 ft³
